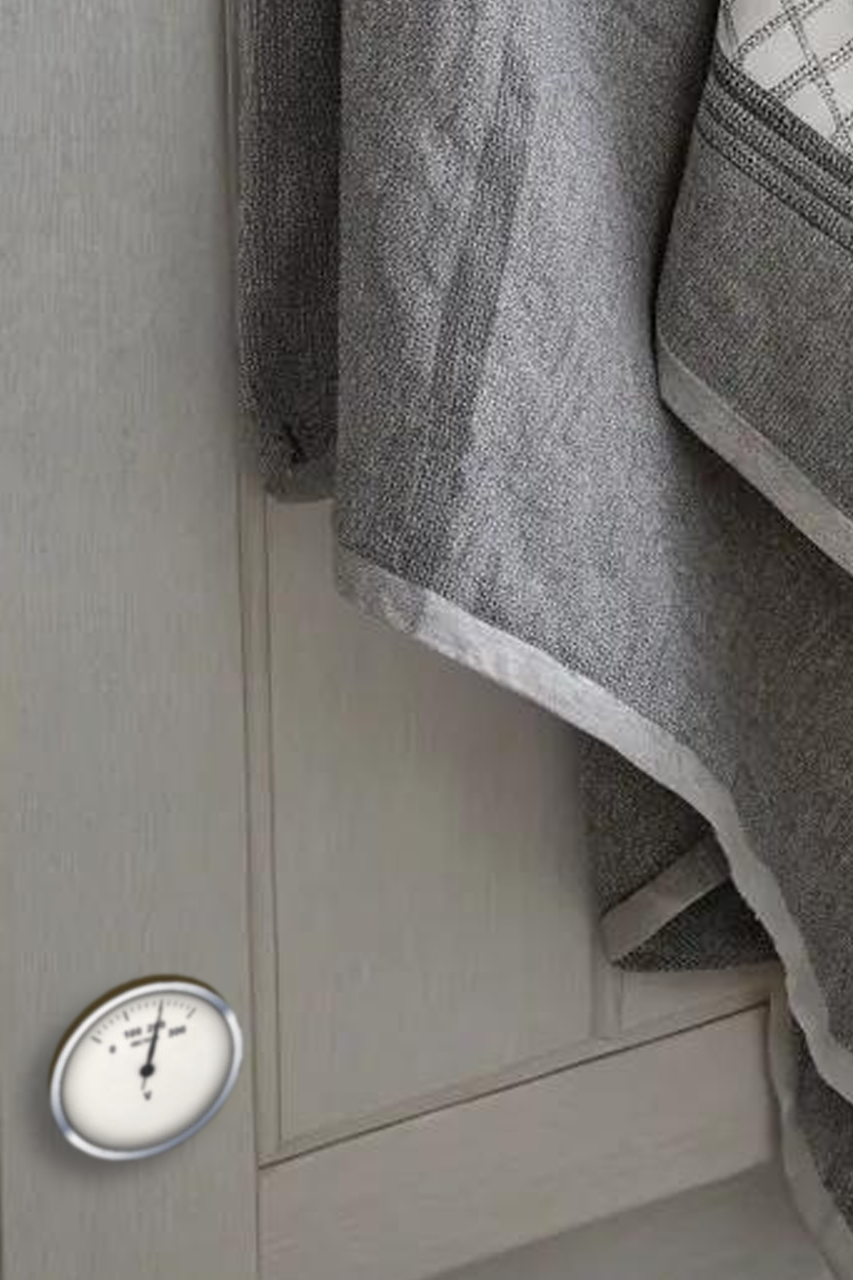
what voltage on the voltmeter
200 V
